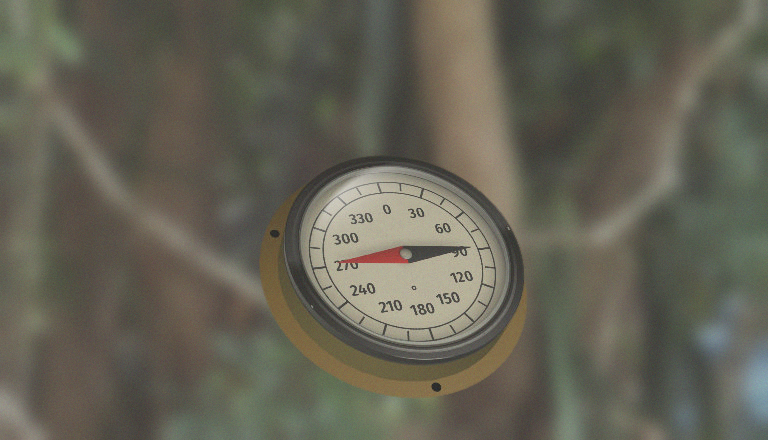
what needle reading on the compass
270 °
